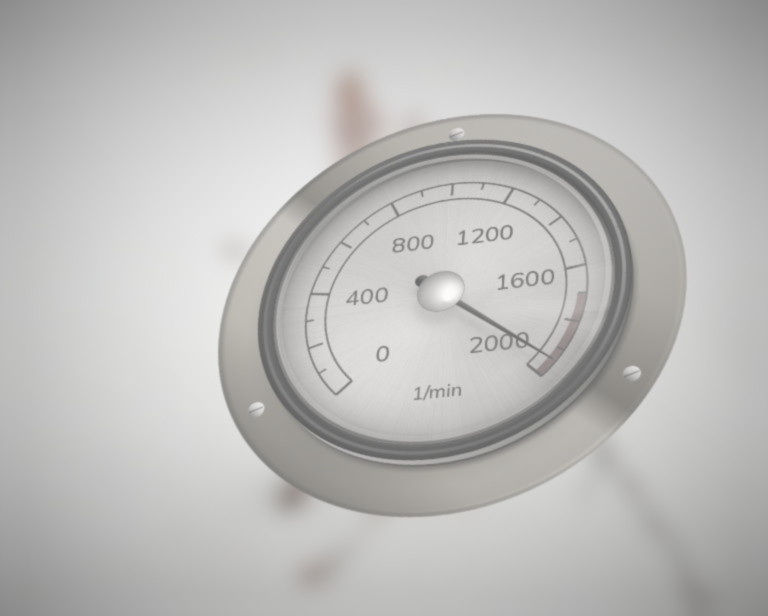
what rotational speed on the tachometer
1950 rpm
